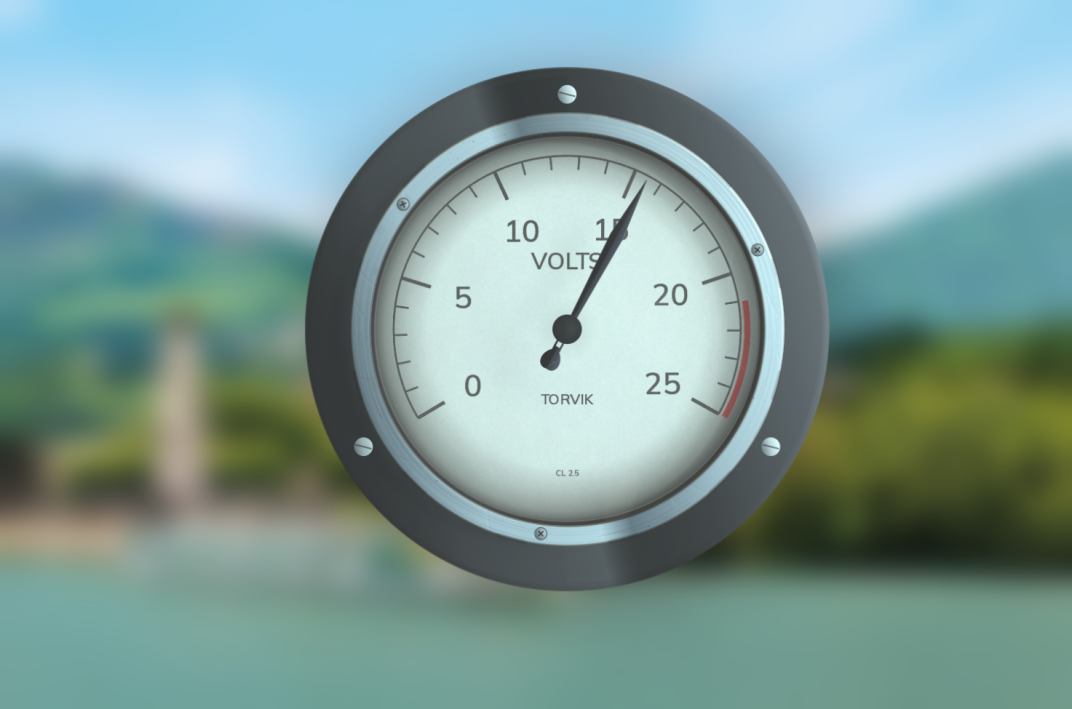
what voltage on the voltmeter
15.5 V
